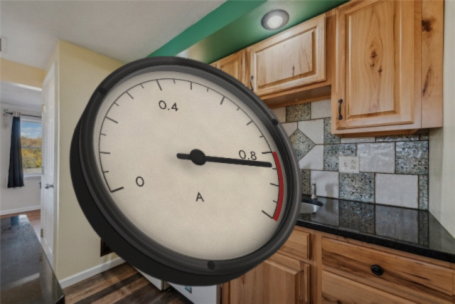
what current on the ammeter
0.85 A
